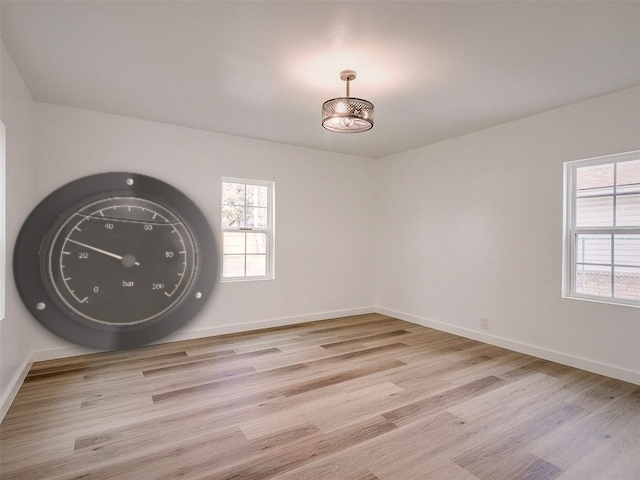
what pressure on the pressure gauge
25 bar
